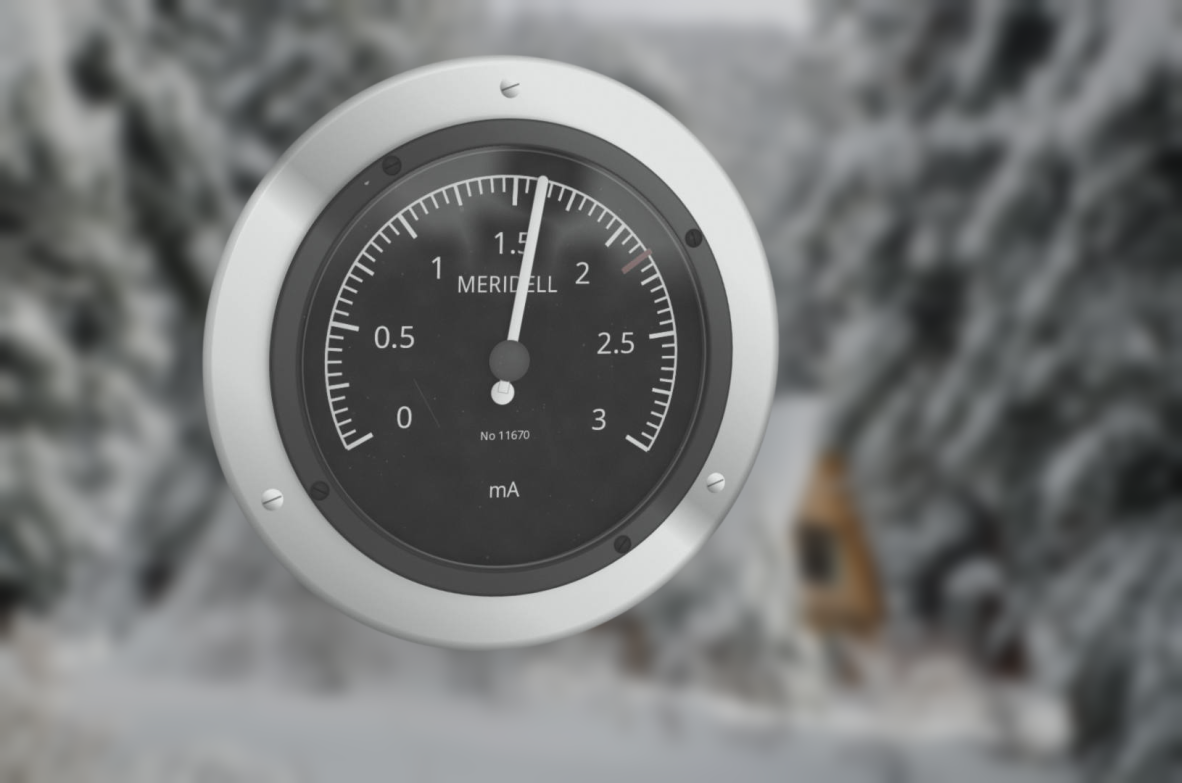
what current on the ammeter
1.6 mA
